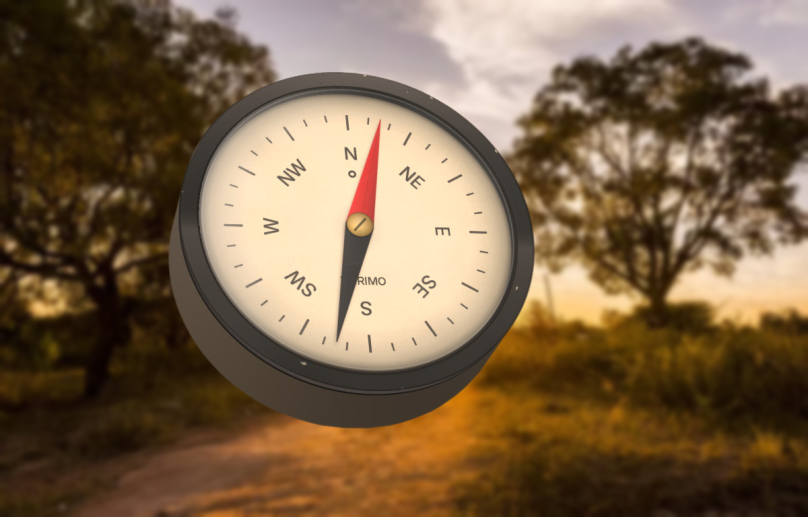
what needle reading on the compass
15 °
